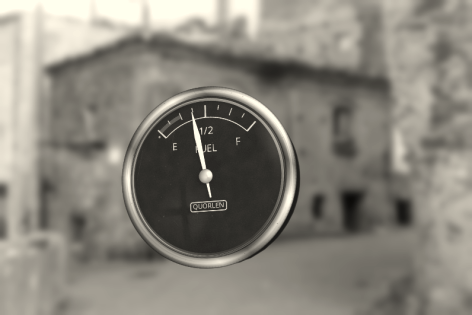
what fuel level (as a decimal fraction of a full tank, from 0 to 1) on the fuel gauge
0.375
